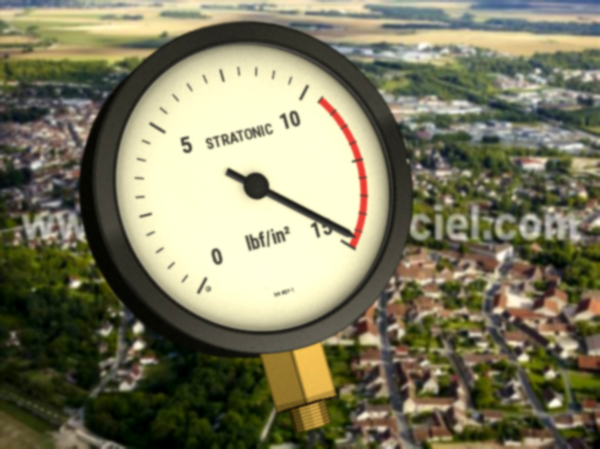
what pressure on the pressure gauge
14.75 psi
